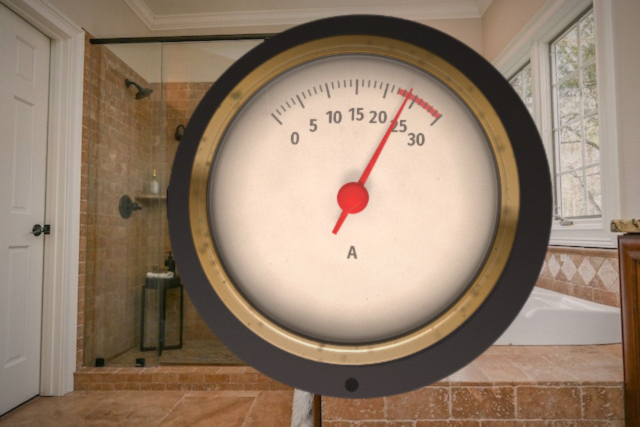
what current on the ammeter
24 A
